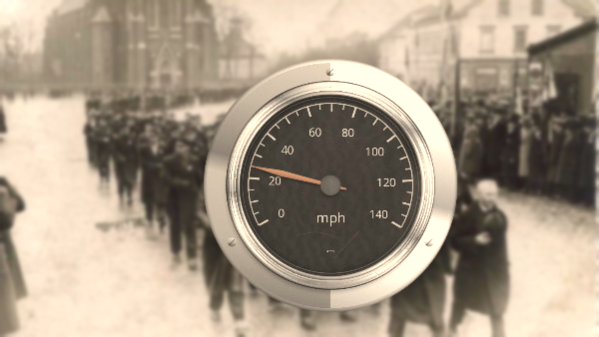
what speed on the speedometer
25 mph
